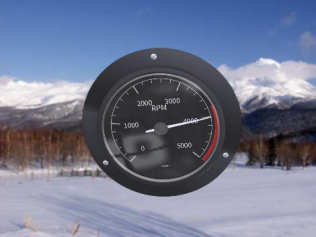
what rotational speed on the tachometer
4000 rpm
